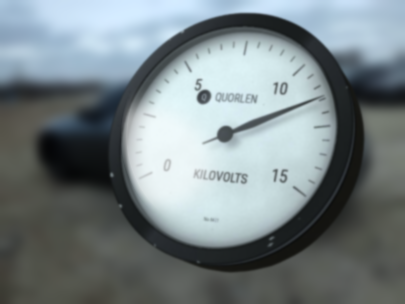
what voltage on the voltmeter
11.5 kV
